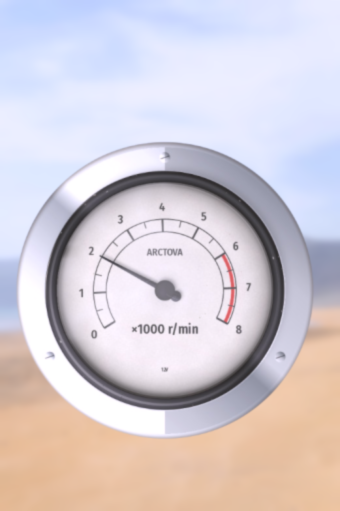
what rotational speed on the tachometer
2000 rpm
